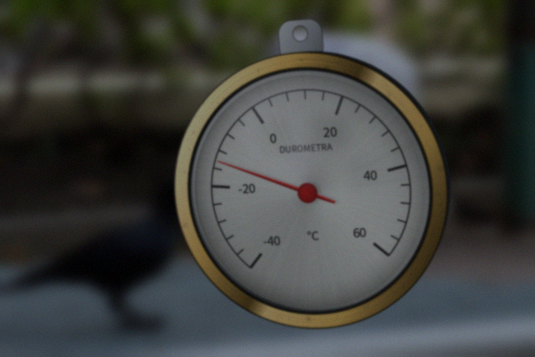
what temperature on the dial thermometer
-14 °C
